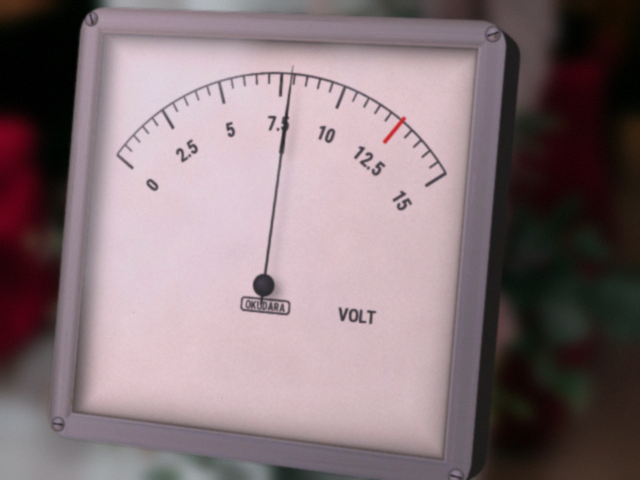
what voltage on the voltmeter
8 V
